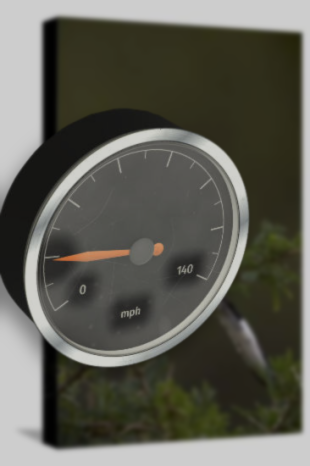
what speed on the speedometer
20 mph
